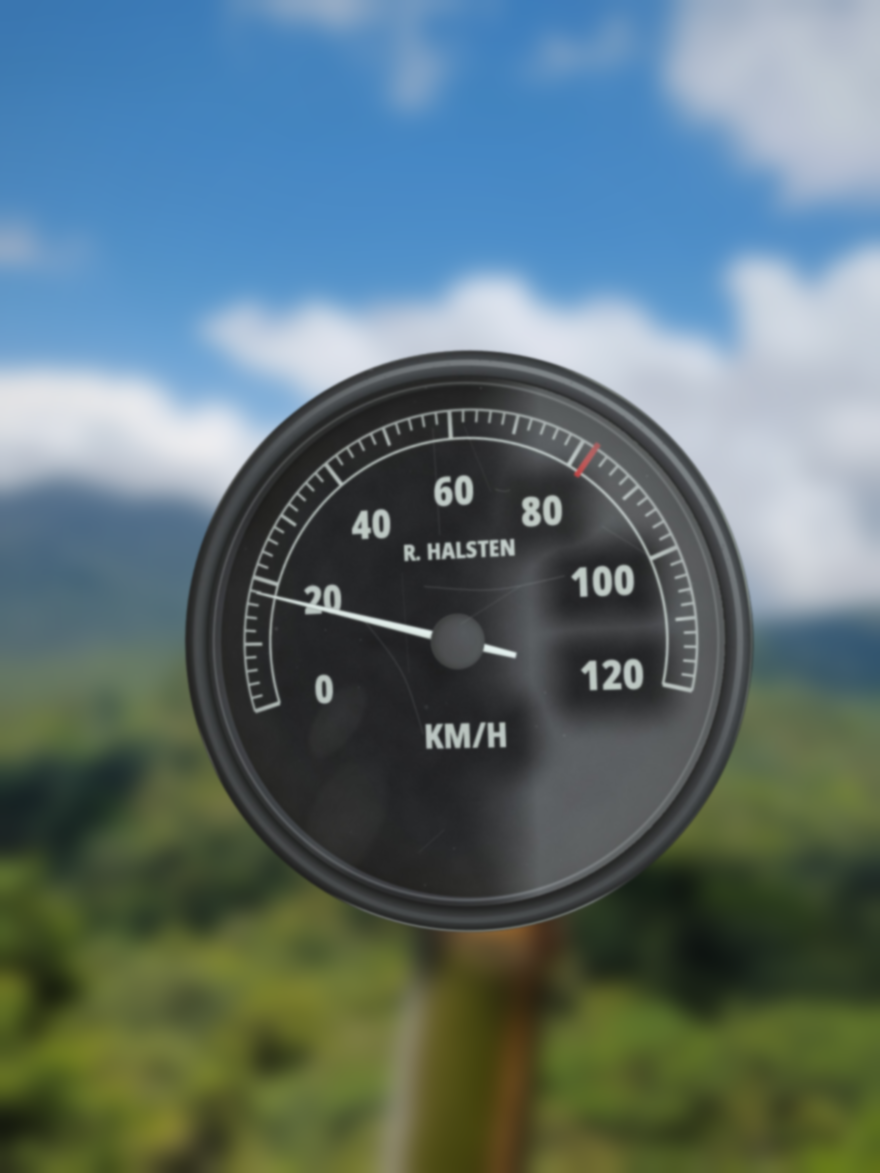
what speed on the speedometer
18 km/h
